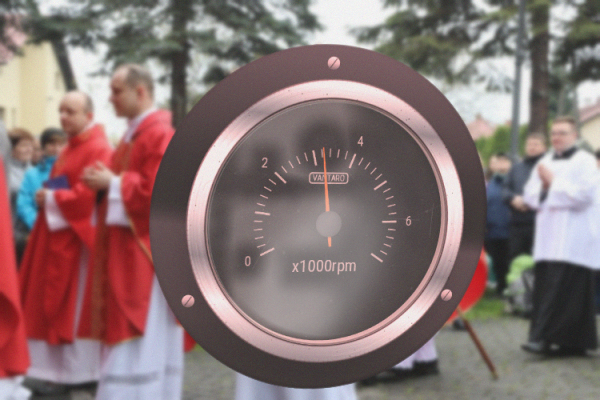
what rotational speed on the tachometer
3200 rpm
